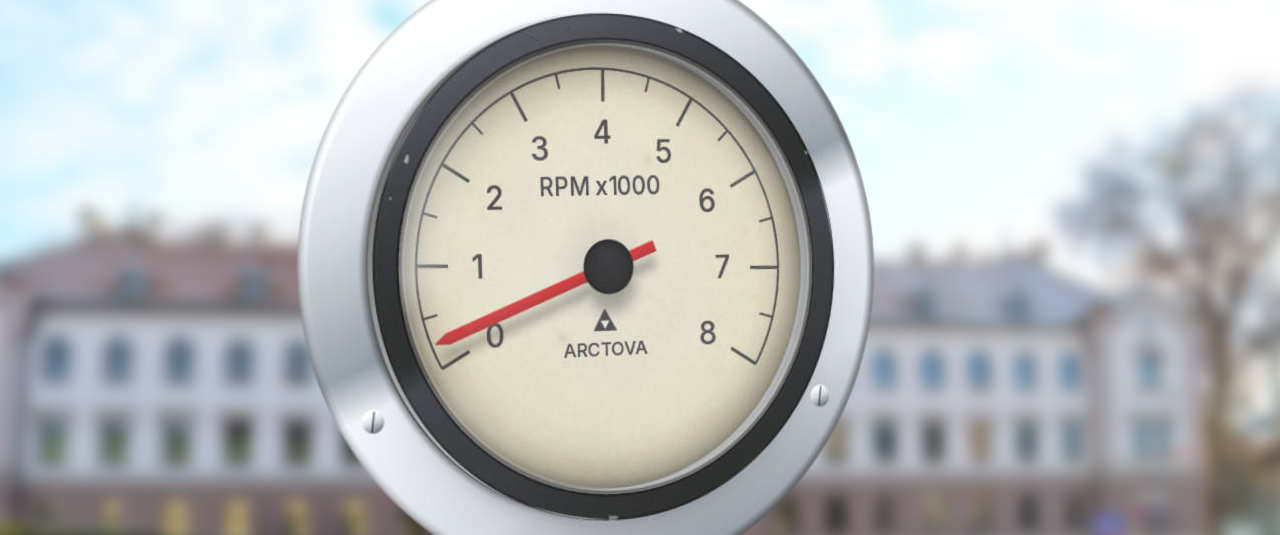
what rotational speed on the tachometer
250 rpm
